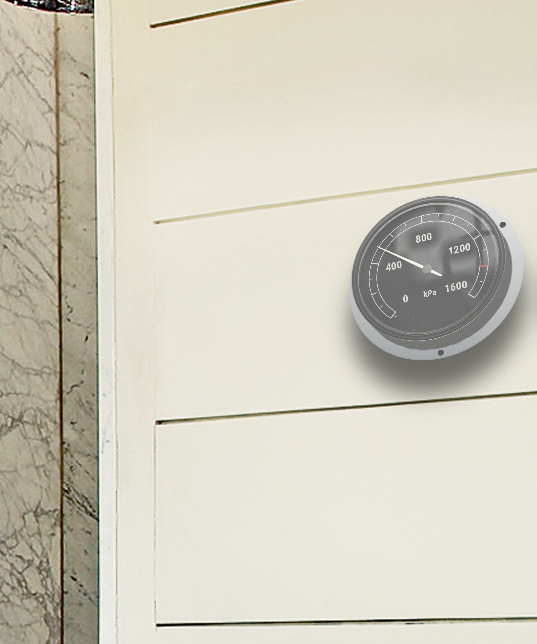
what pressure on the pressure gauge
500 kPa
